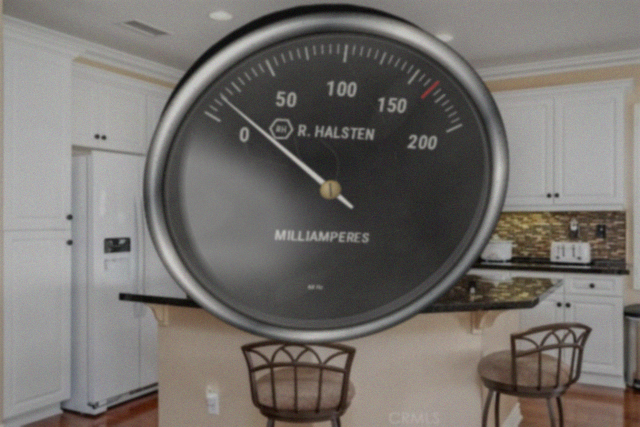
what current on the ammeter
15 mA
